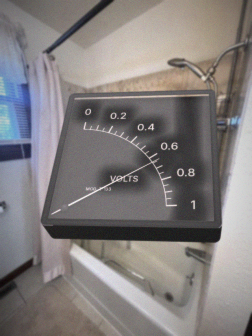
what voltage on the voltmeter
0.65 V
